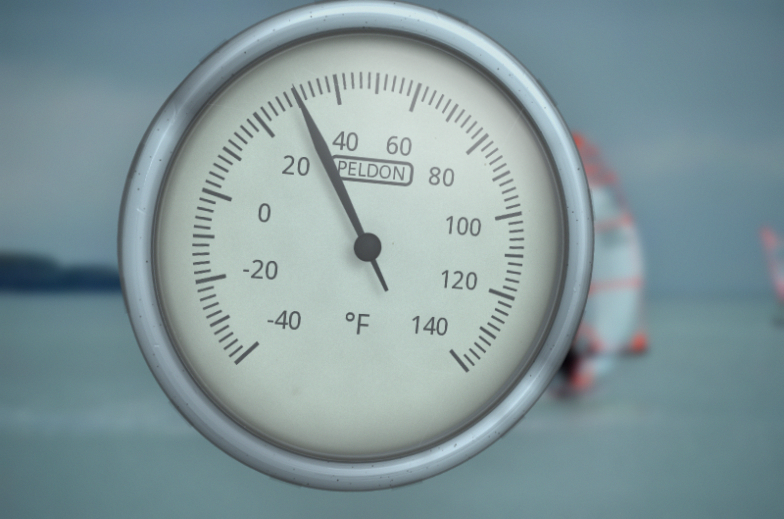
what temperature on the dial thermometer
30 °F
